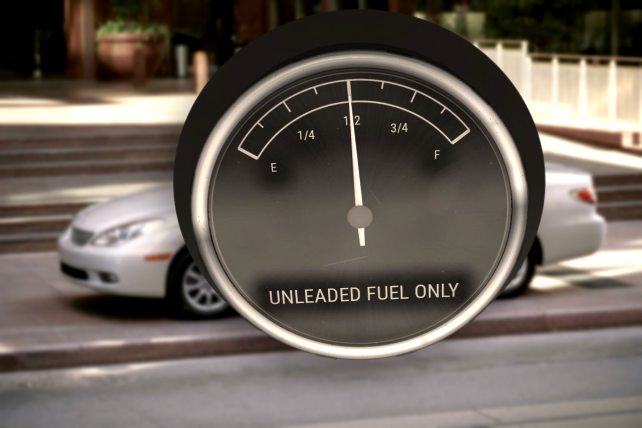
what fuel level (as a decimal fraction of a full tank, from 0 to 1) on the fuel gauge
0.5
